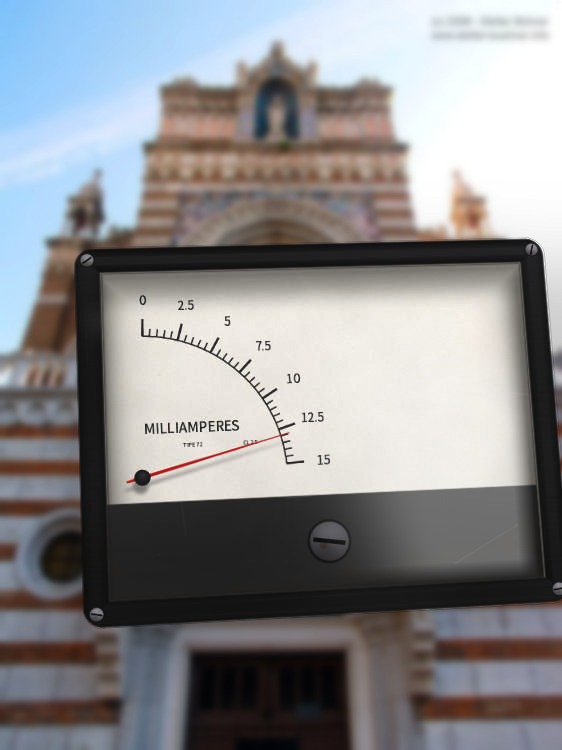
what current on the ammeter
13 mA
